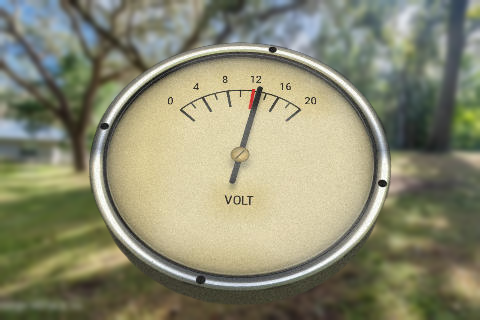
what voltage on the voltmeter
13 V
